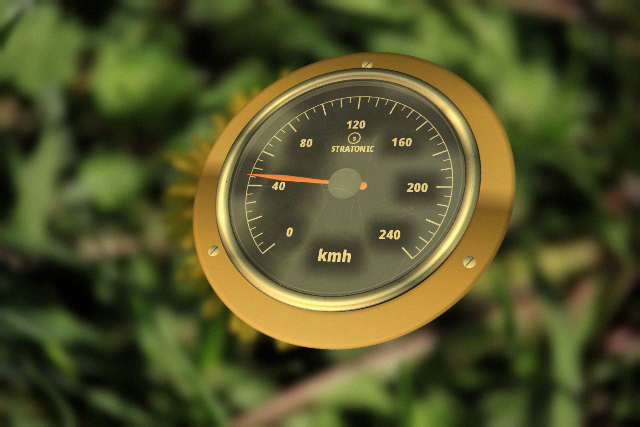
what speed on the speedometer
45 km/h
